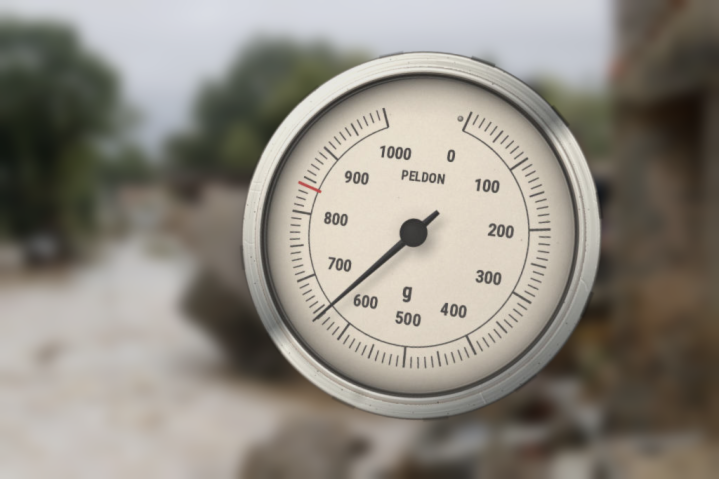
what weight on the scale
640 g
